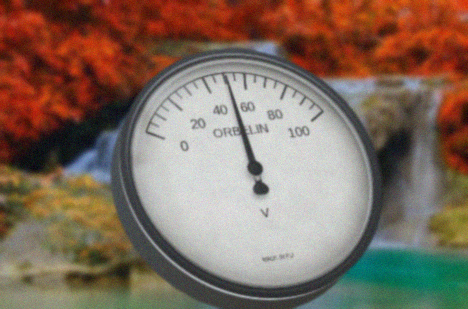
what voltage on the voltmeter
50 V
